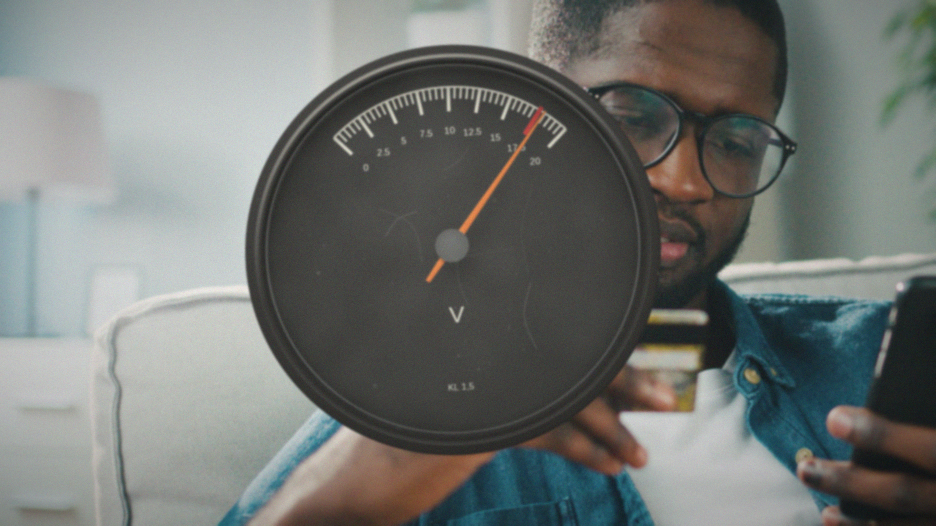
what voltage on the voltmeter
18 V
